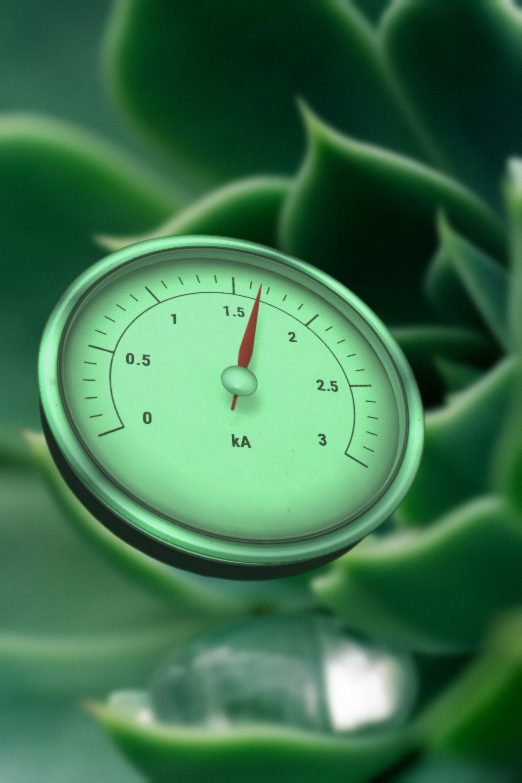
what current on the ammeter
1.65 kA
